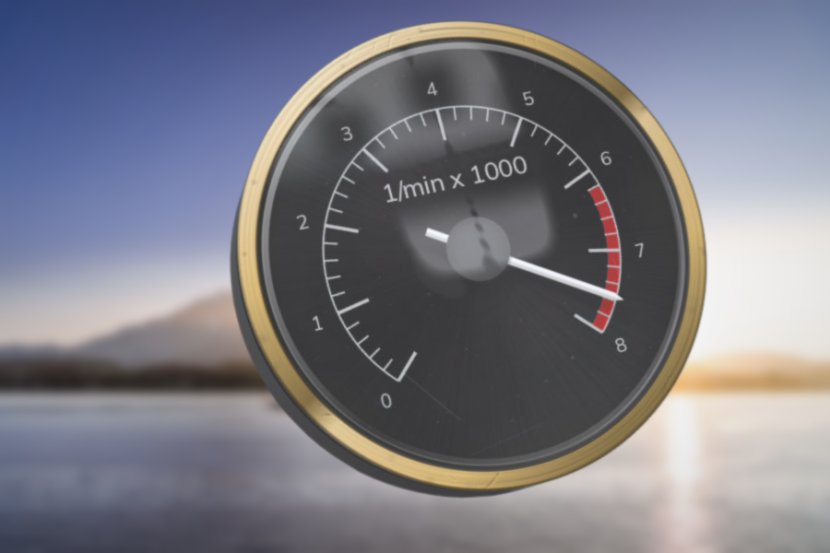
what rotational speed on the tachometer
7600 rpm
